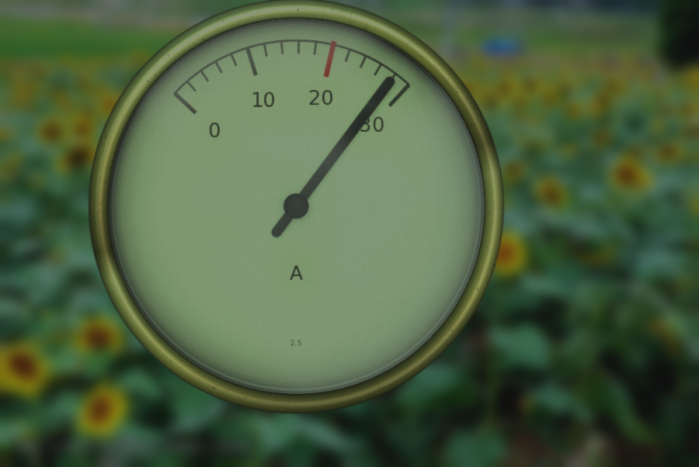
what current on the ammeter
28 A
